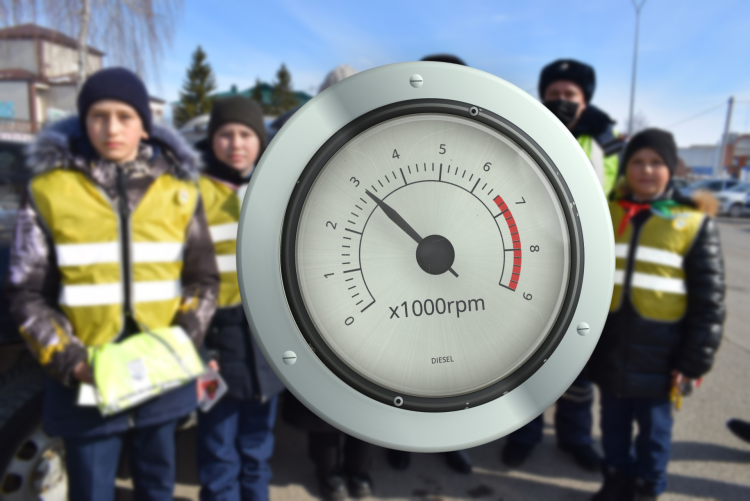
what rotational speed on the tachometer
3000 rpm
